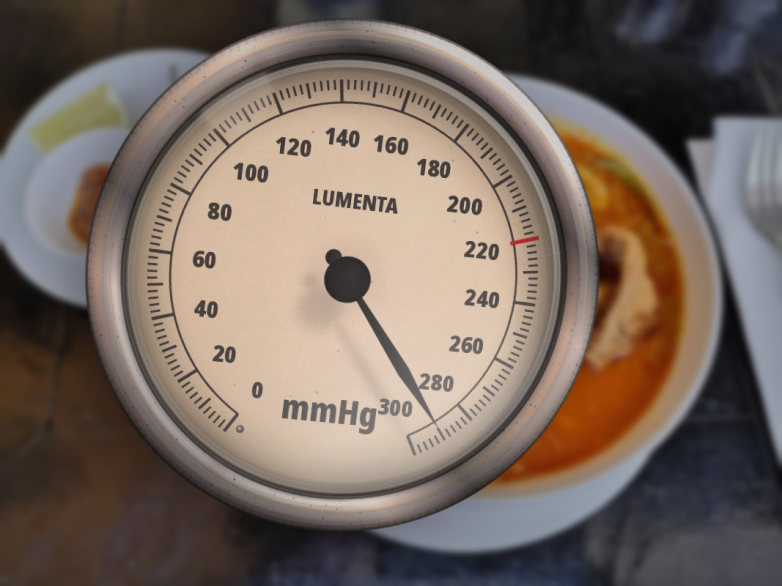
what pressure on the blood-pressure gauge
290 mmHg
